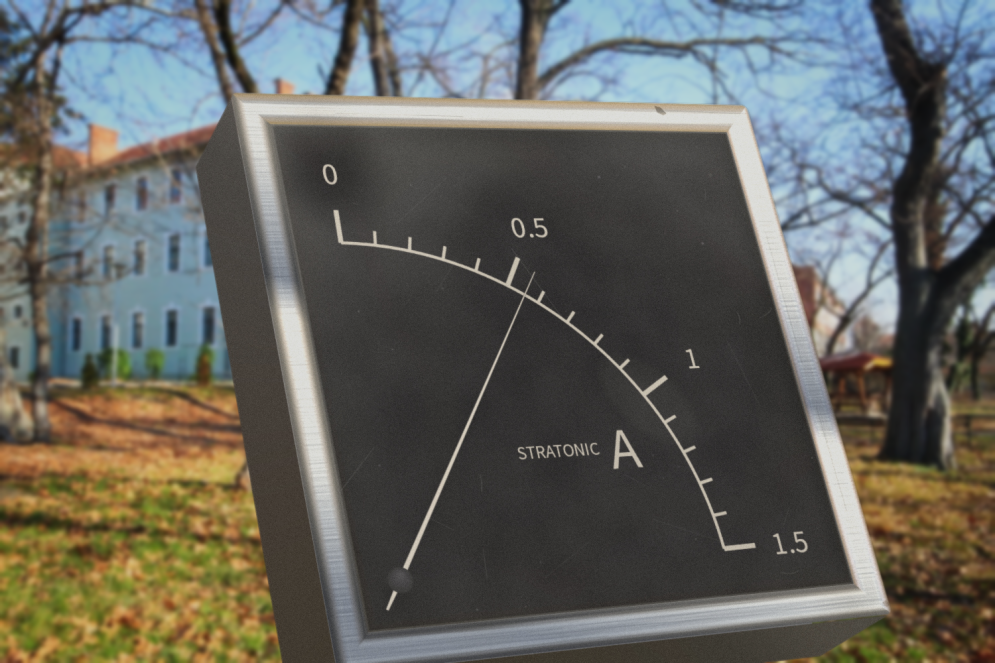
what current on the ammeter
0.55 A
